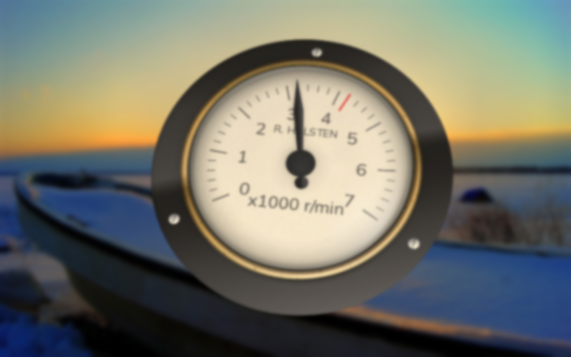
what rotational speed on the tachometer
3200 rpm
